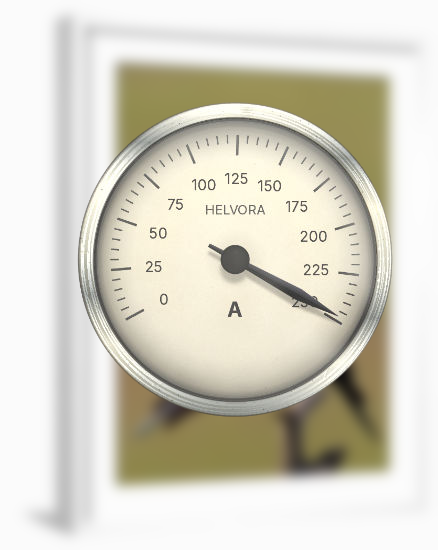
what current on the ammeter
247.5 A
